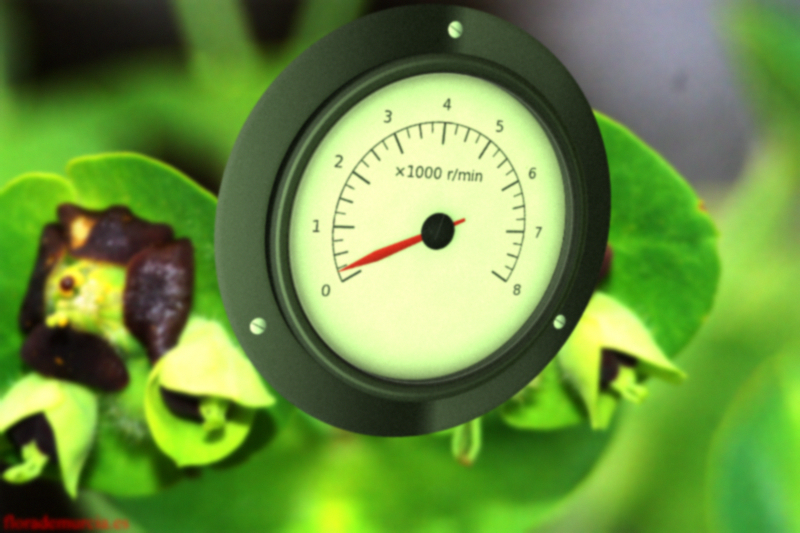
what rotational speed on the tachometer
250 rpm
